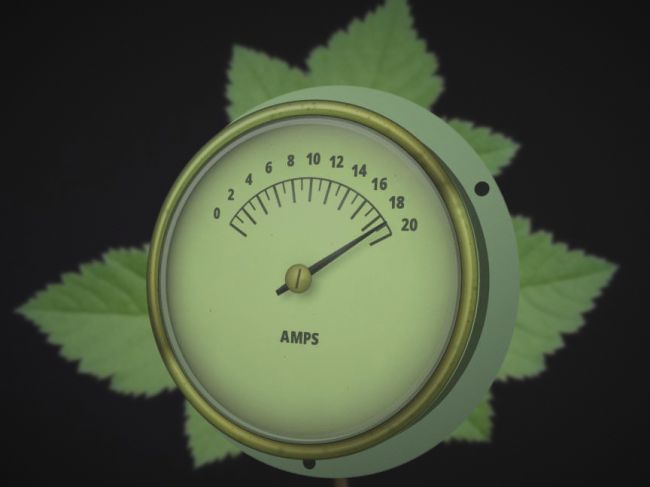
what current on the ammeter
19 A
